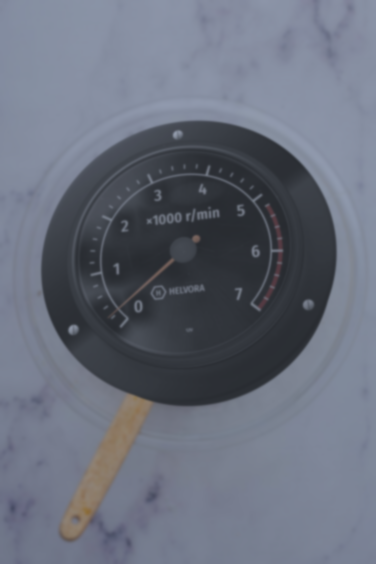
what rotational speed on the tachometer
200 rpm
